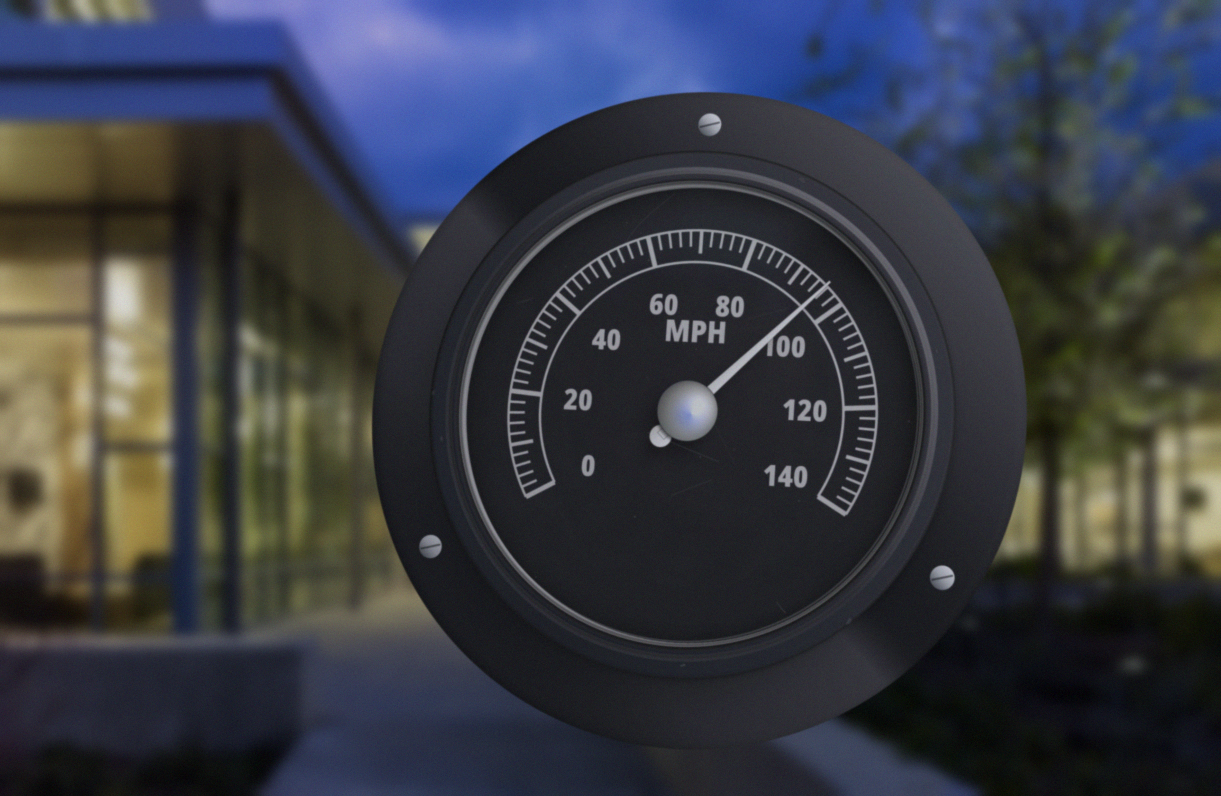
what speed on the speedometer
96 mph
